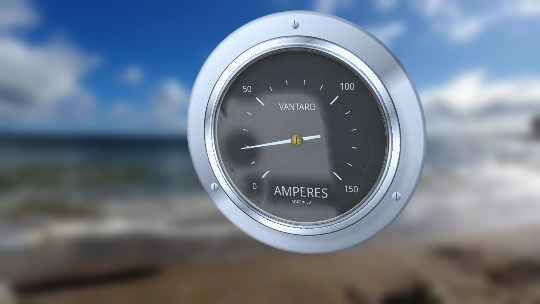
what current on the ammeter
20 A
